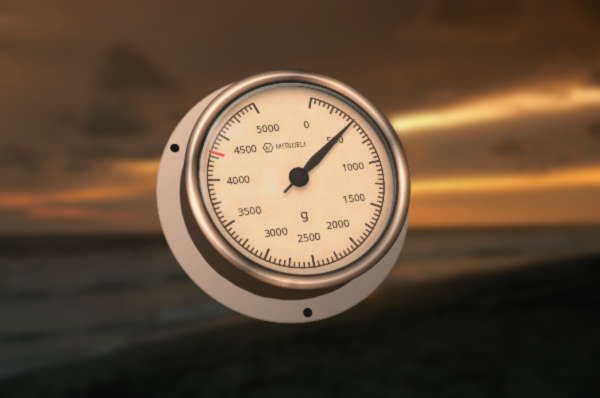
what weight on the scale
500 g
